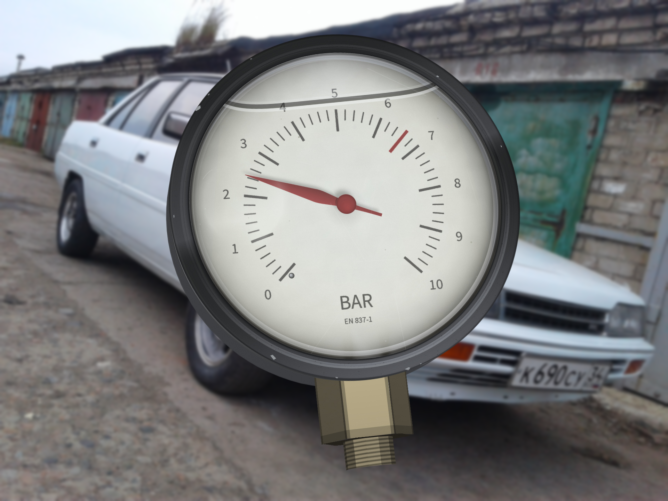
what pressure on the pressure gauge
2.4 bar
